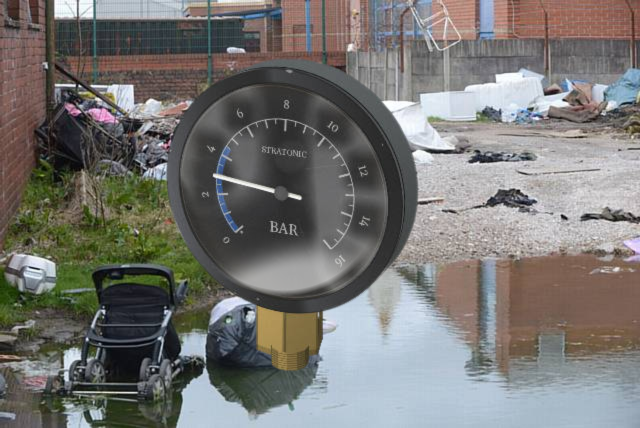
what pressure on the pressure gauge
3 bar
